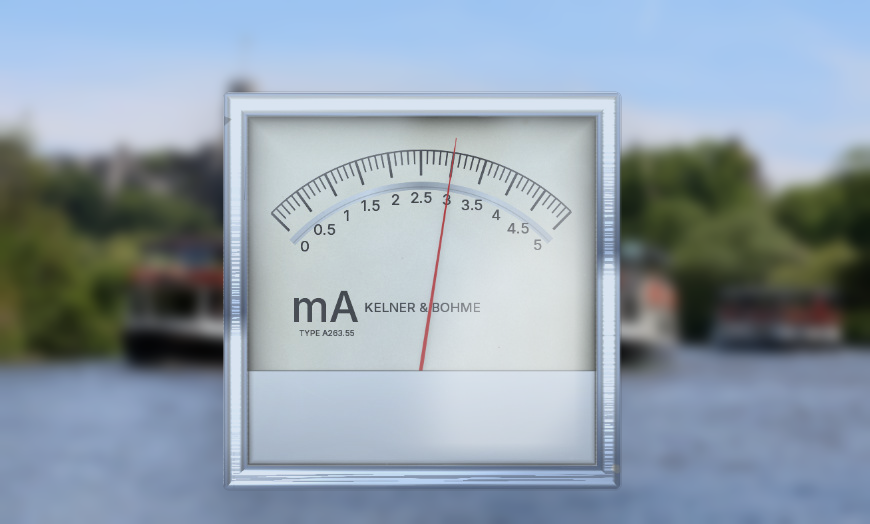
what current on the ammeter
3 mA
